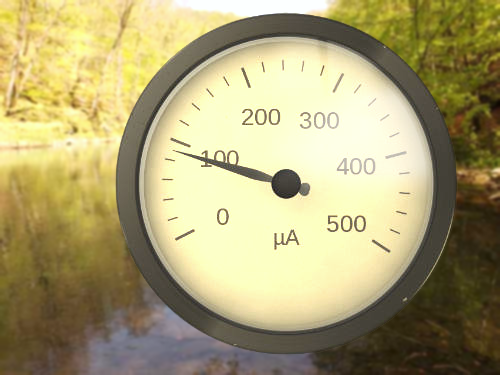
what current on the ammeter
90 µA
